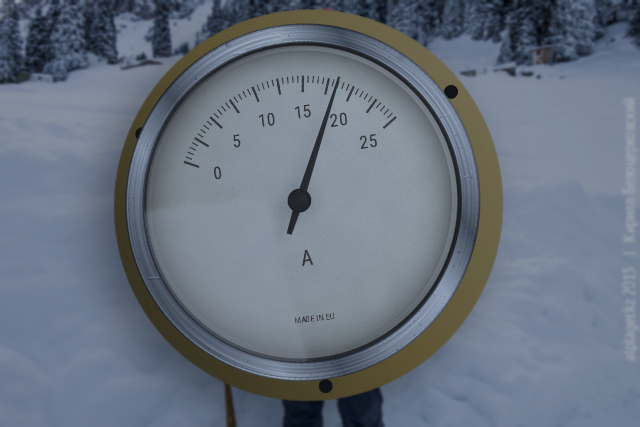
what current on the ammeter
18.5 A
